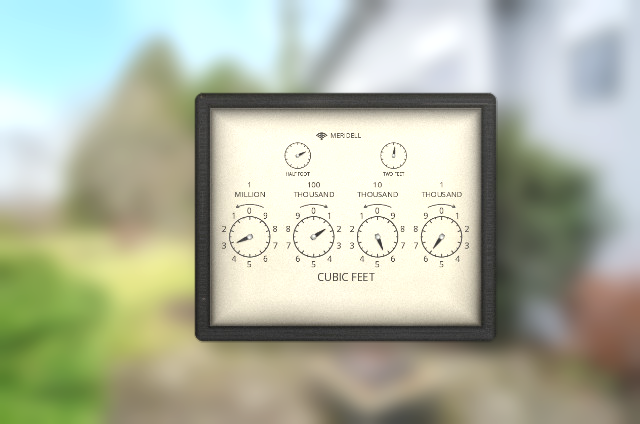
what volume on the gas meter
315600 ft³
